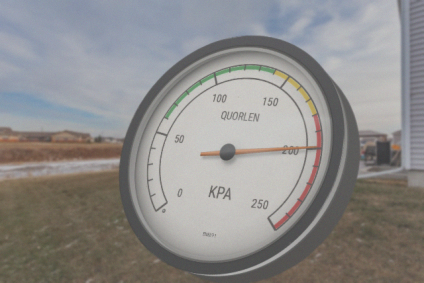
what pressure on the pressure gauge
200 kPa
